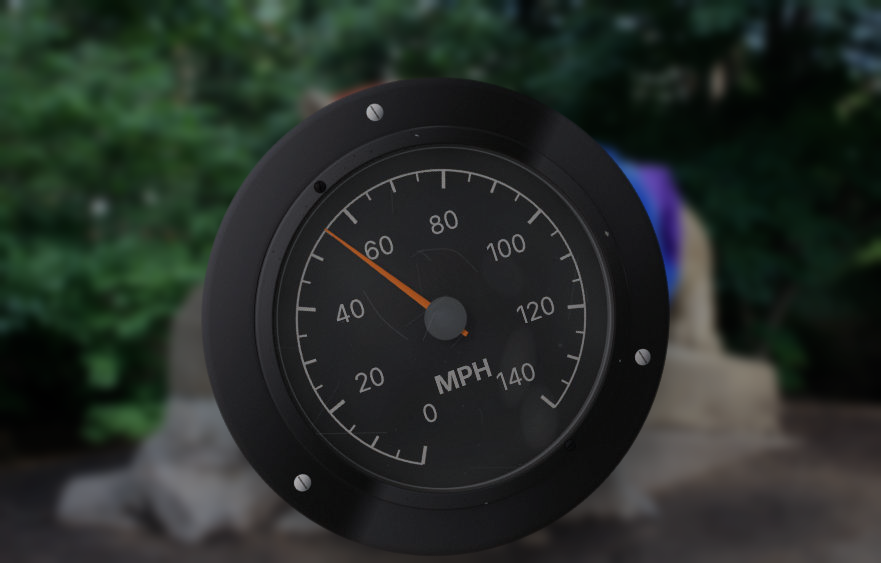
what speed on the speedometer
55 mph
